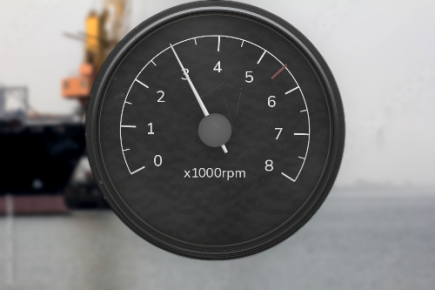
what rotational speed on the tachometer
3000 rpm
